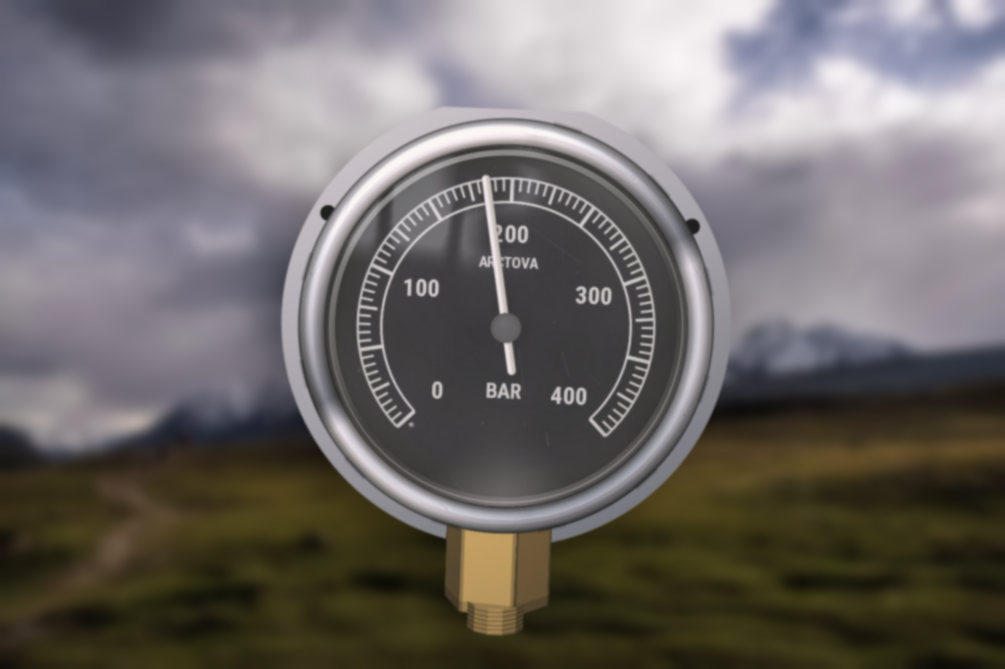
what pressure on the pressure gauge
185 bar
